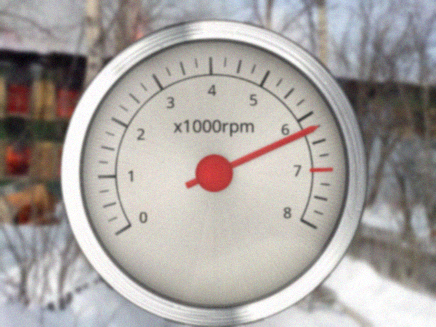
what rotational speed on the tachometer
6250 rpm
